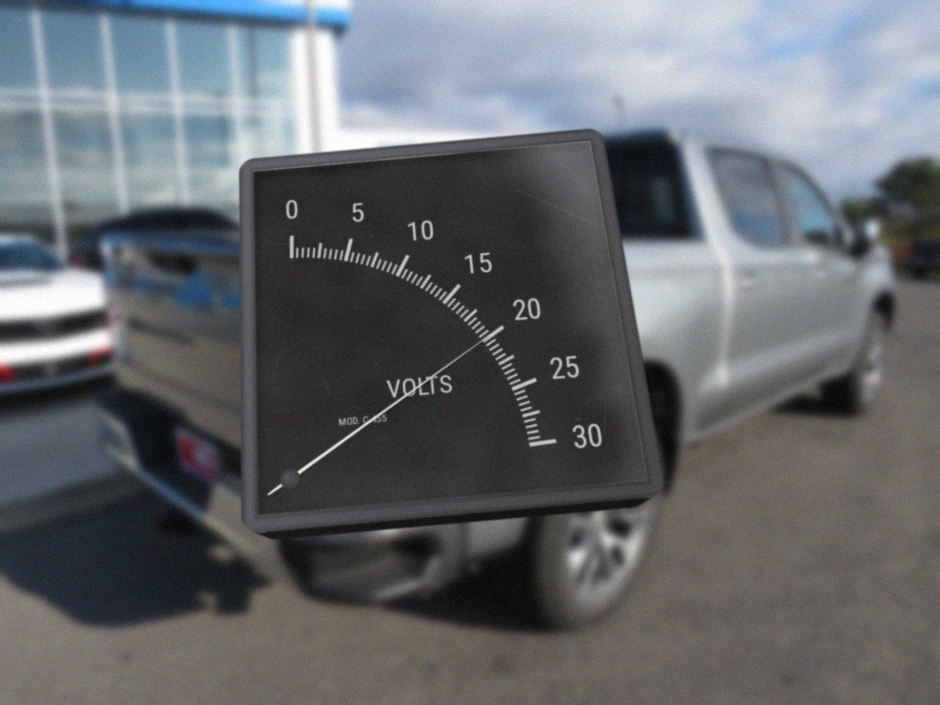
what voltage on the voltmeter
20 V
